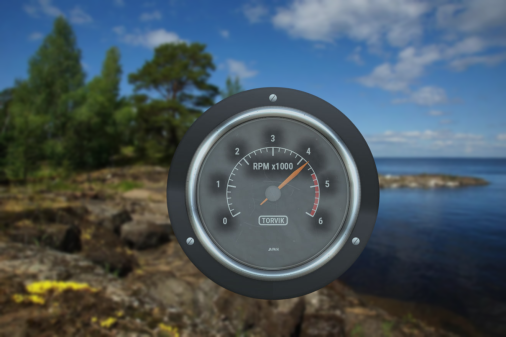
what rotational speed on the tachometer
4200 rpm
